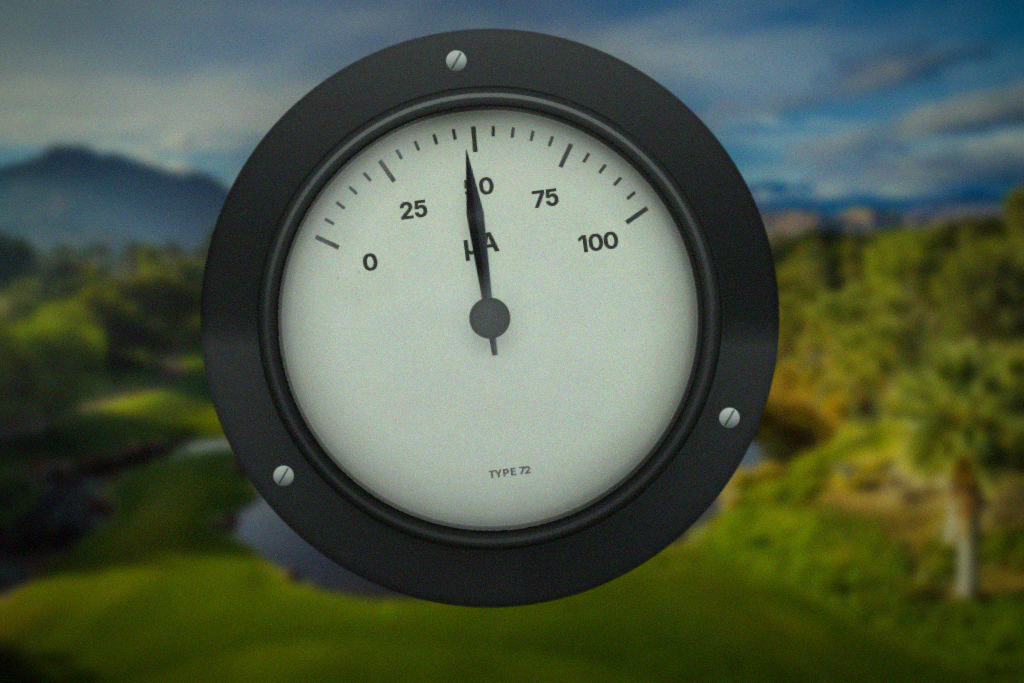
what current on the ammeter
47.5 µA
